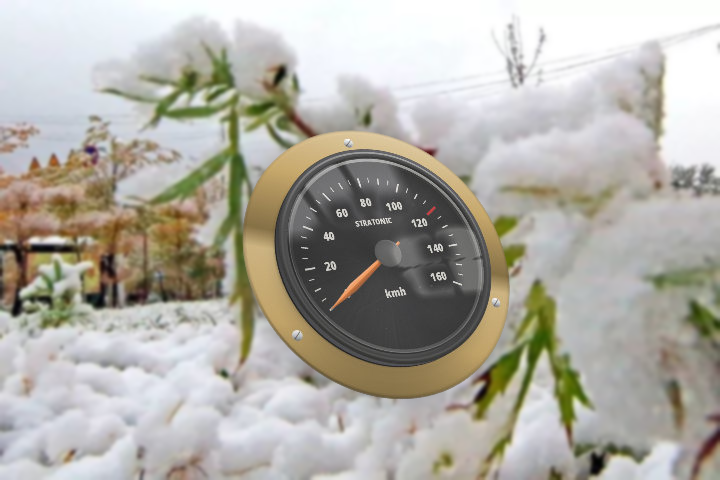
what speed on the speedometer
0 km/h
